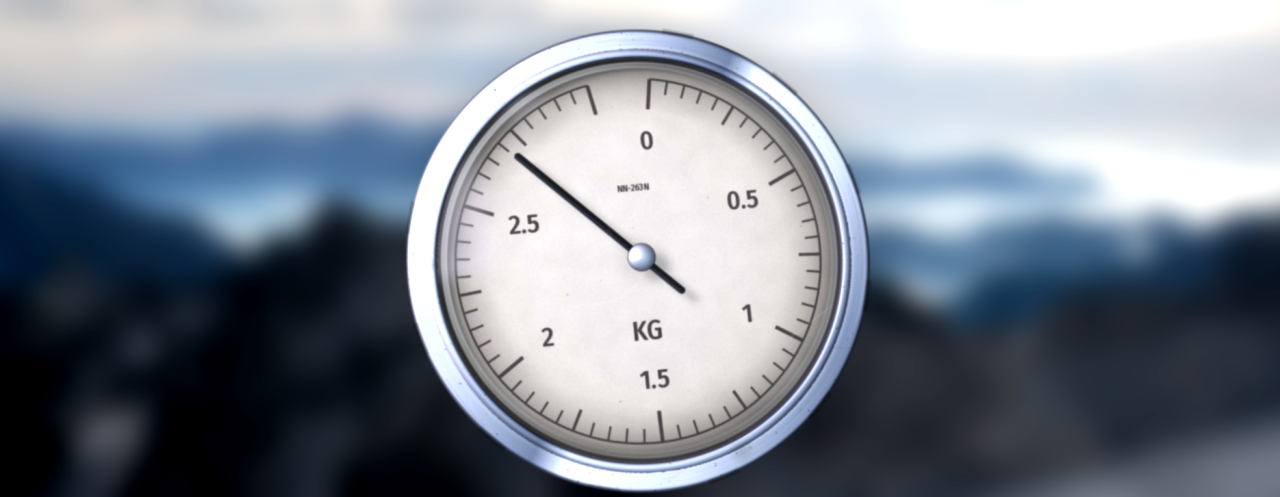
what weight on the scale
2.7 kg
